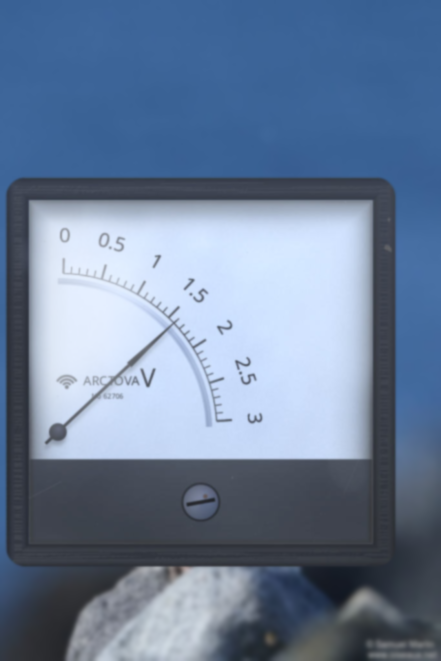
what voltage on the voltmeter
1.6 V
